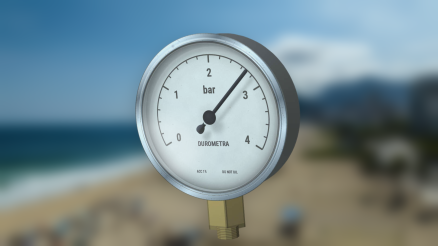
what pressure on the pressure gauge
2.7 bar
